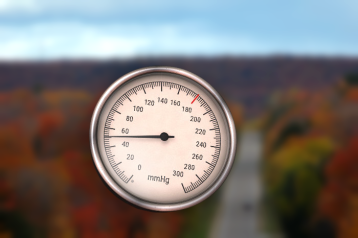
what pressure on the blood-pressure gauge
50 mmHg
